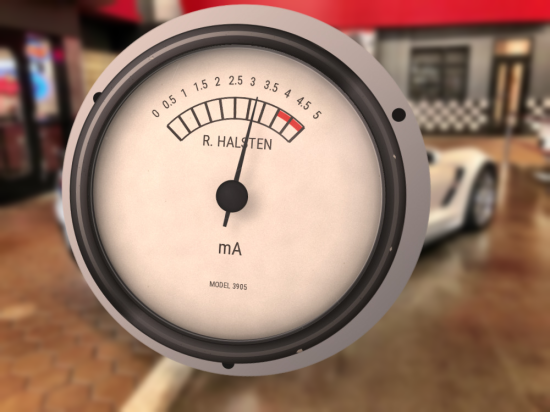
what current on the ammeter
3.25 mA
